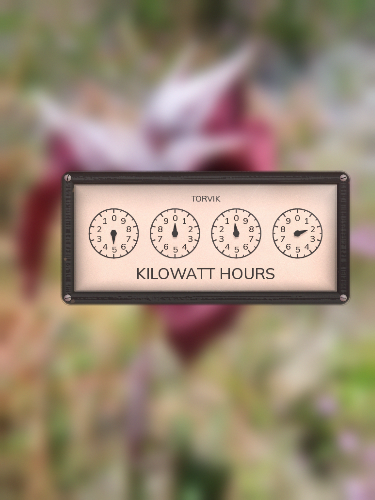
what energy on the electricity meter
5002 kWh
